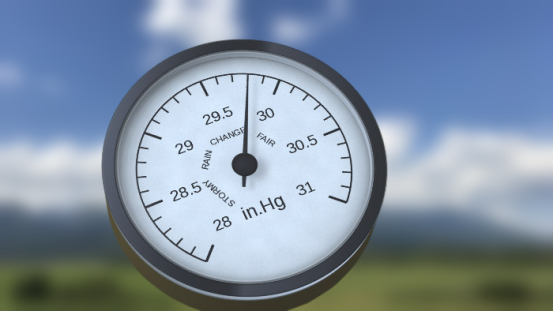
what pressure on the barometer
29.8 inHg
